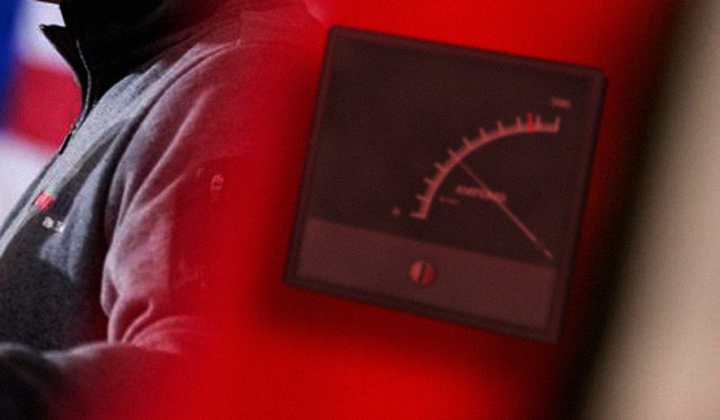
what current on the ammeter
200 A
